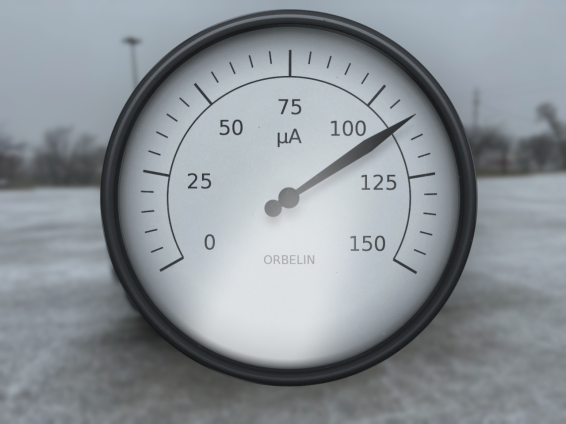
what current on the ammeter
110 µA
